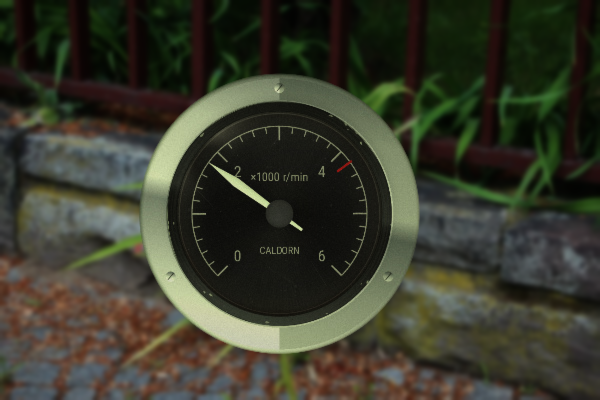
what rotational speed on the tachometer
1800 rpm
